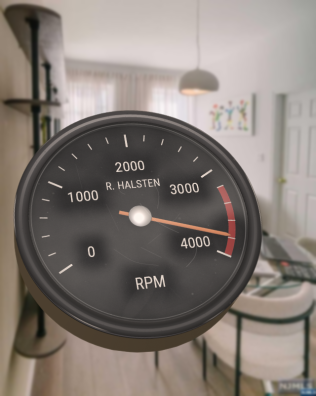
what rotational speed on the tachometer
3800 rpm
